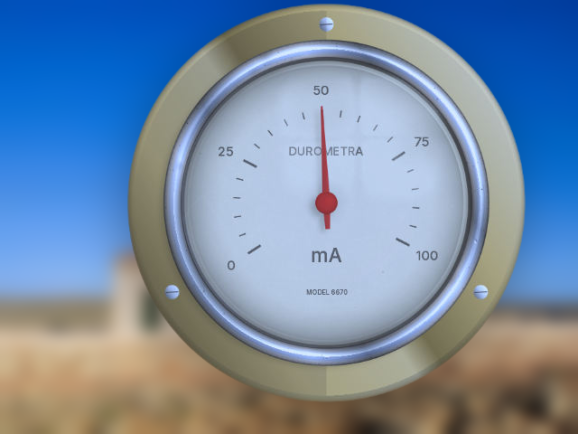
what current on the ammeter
50 mA
